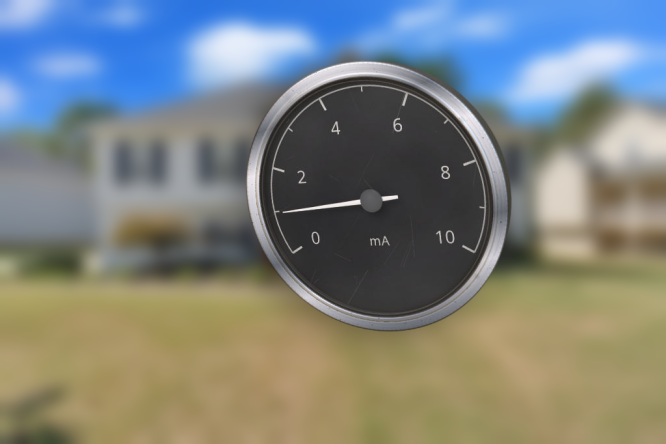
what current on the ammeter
1 mA
